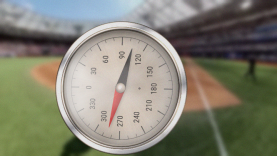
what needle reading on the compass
285 °
